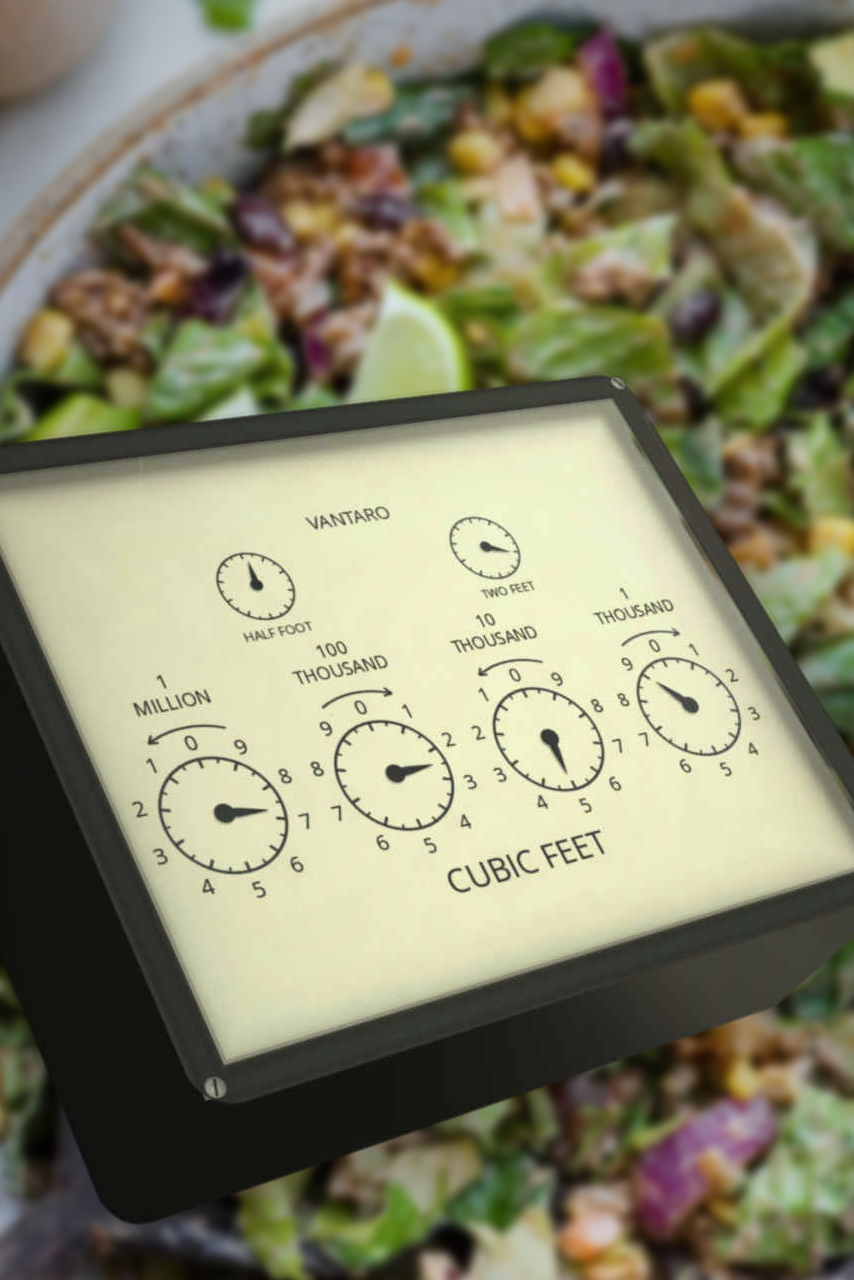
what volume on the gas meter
724900 ft³
